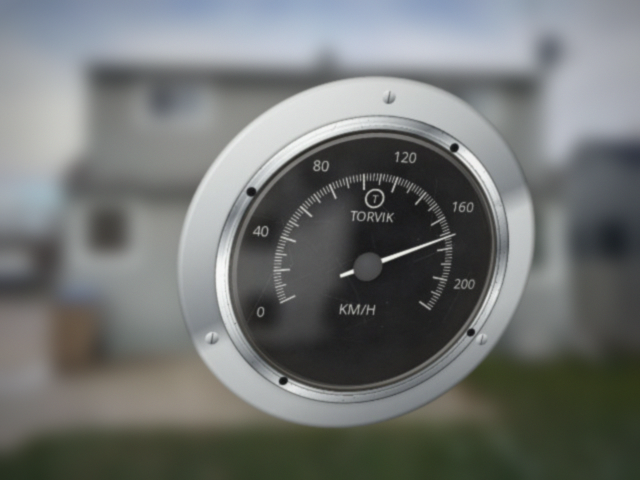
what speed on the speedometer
170 km/h
